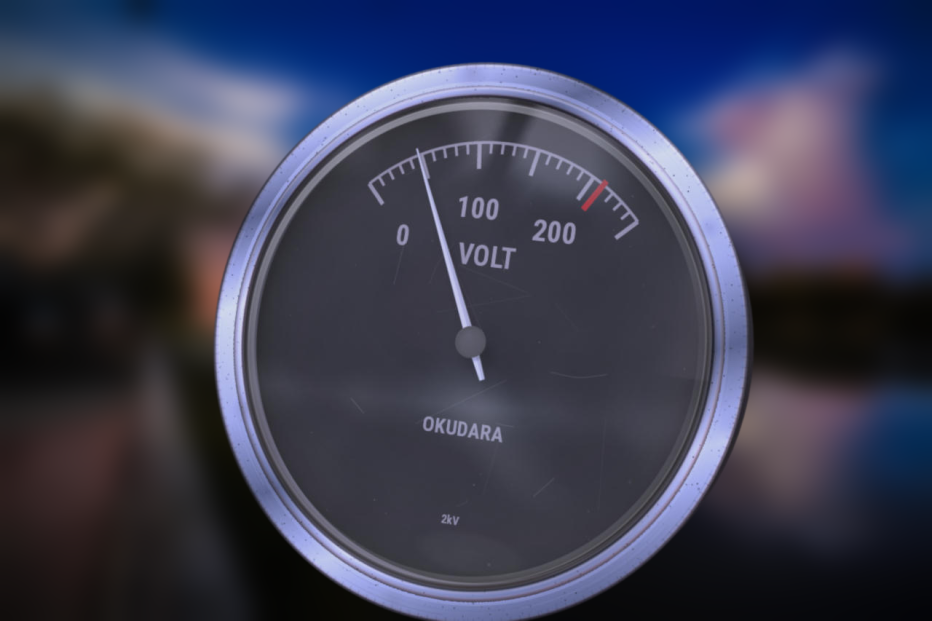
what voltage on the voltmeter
50 V
